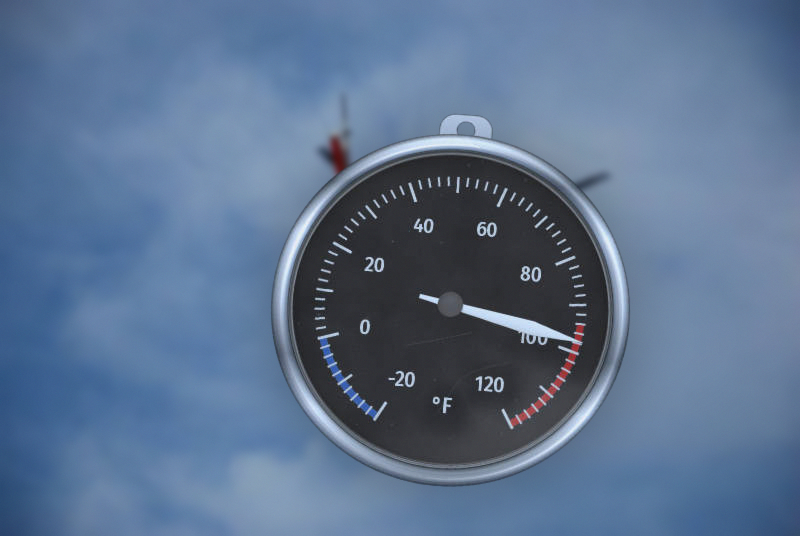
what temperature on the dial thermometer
98 °F
